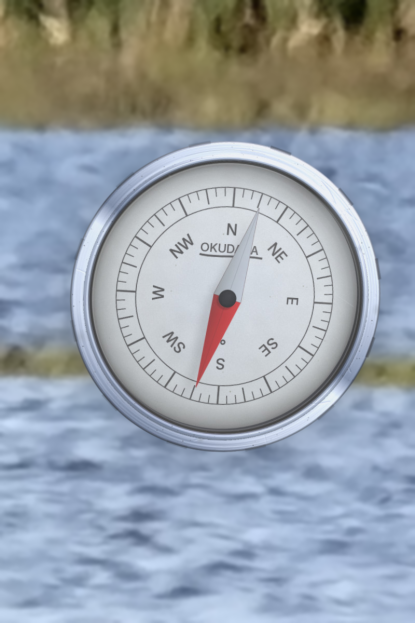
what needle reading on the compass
195 °
